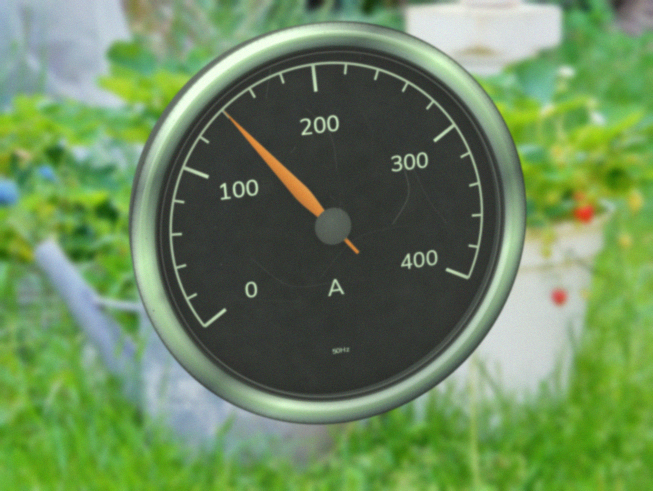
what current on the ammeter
140 A
